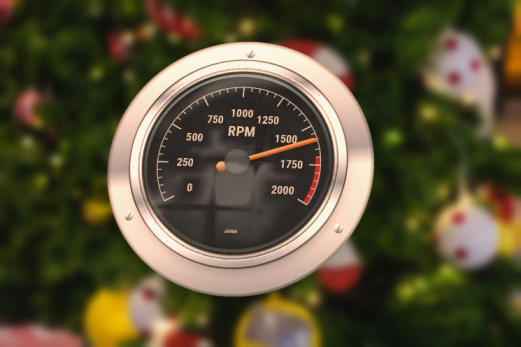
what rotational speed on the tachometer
1600 rpm
